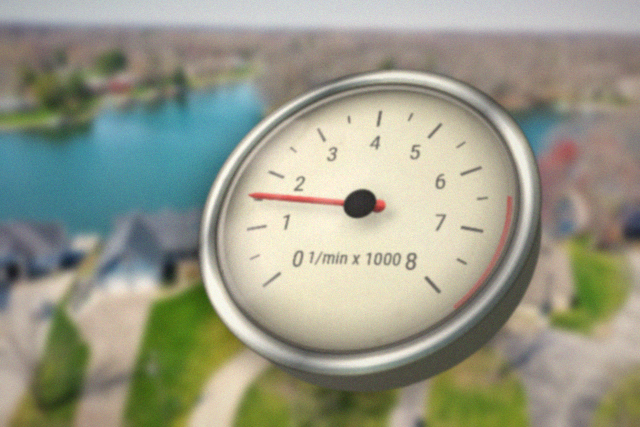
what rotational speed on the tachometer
1500 rpm
